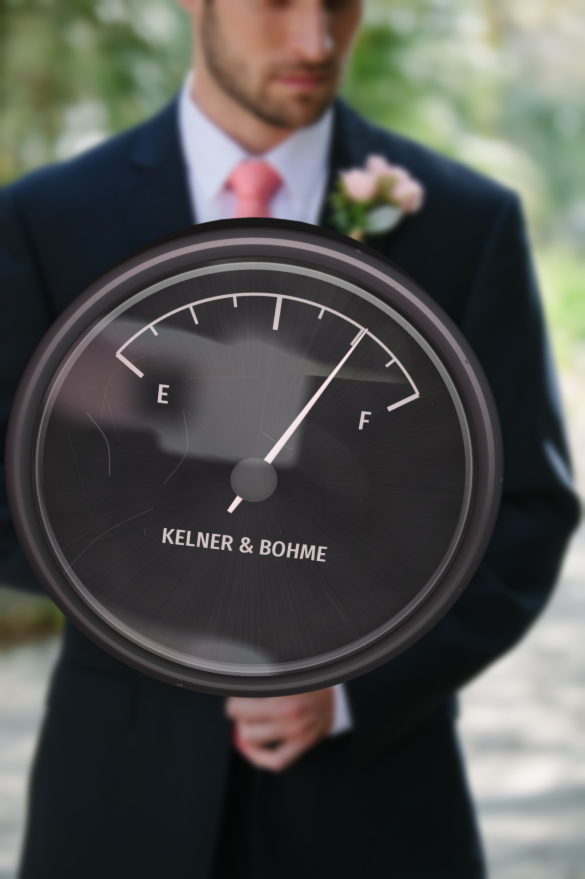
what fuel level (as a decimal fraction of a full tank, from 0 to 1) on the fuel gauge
0.75
